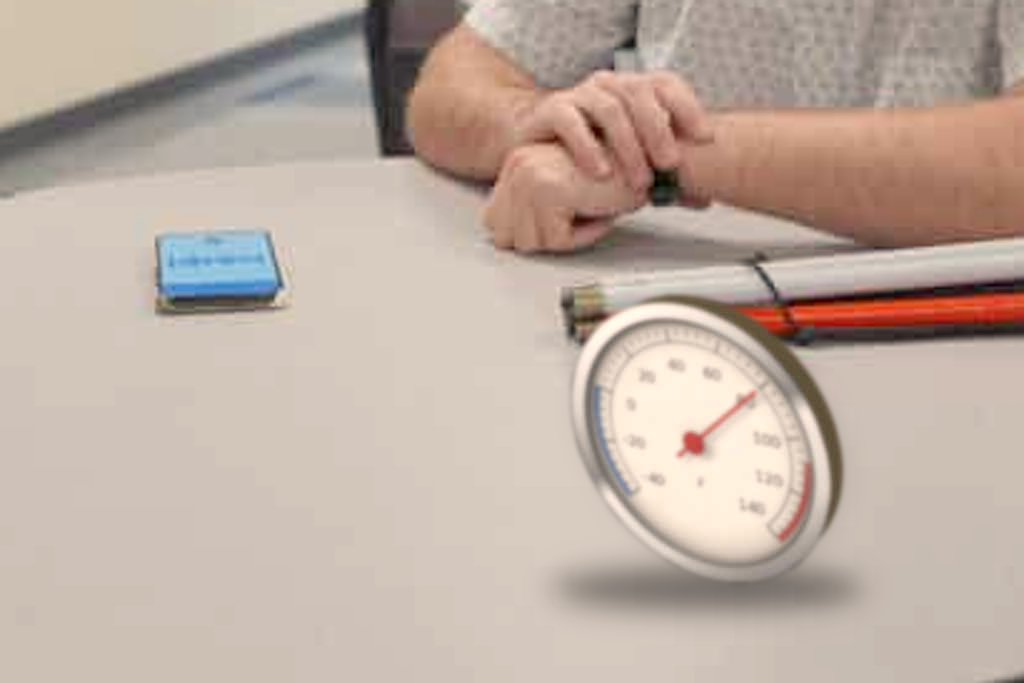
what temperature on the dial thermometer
80 °F
